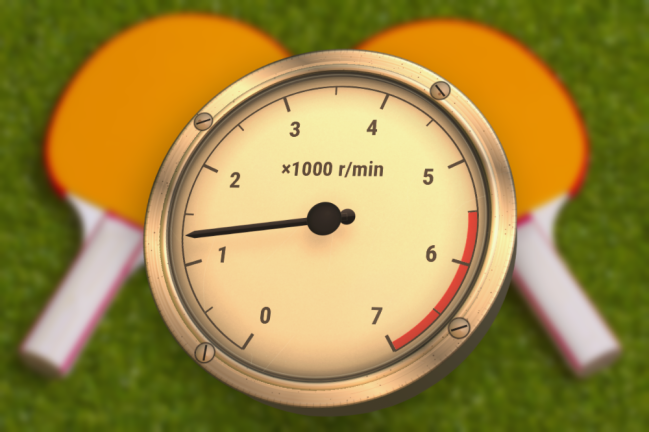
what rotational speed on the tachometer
1250 rpm
